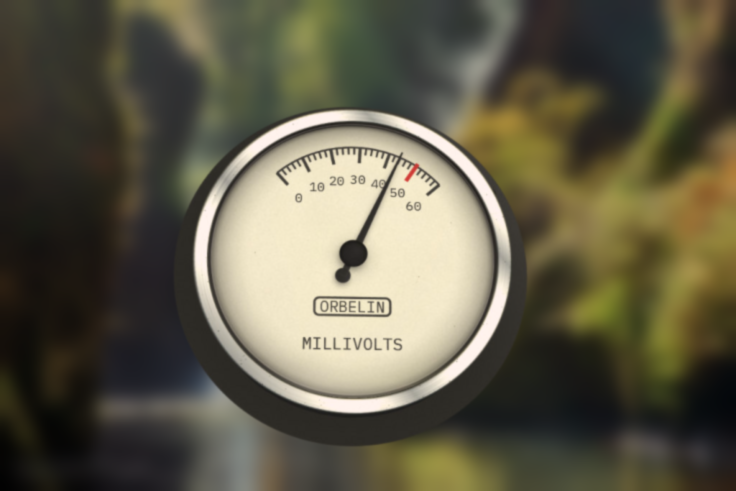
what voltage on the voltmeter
44 mV
